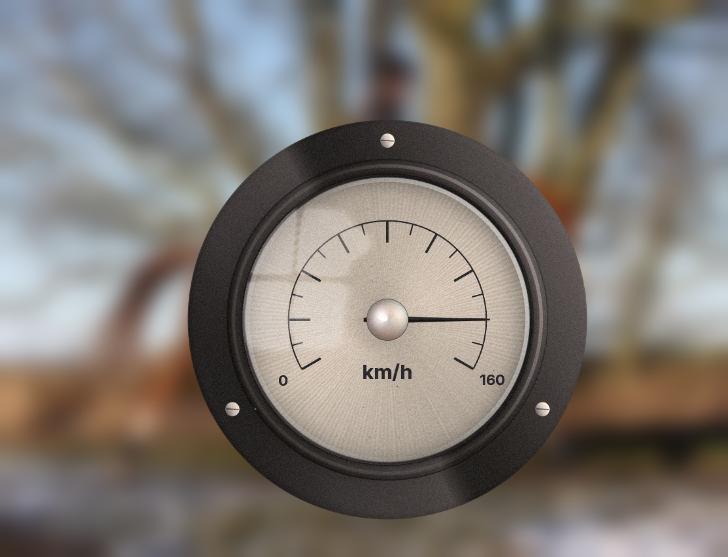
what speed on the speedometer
140 km/h
